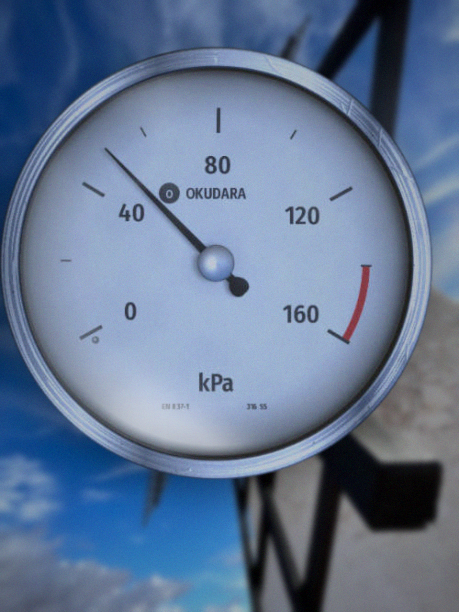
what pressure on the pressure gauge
50 kPa
